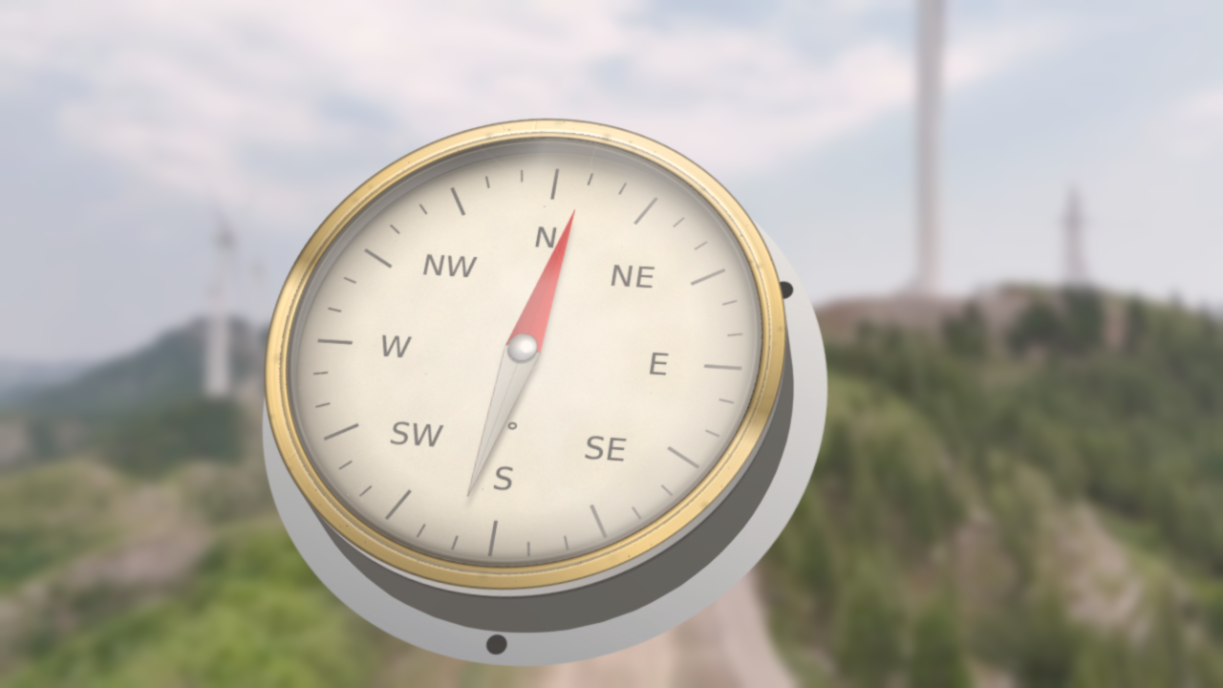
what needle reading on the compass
10 °
